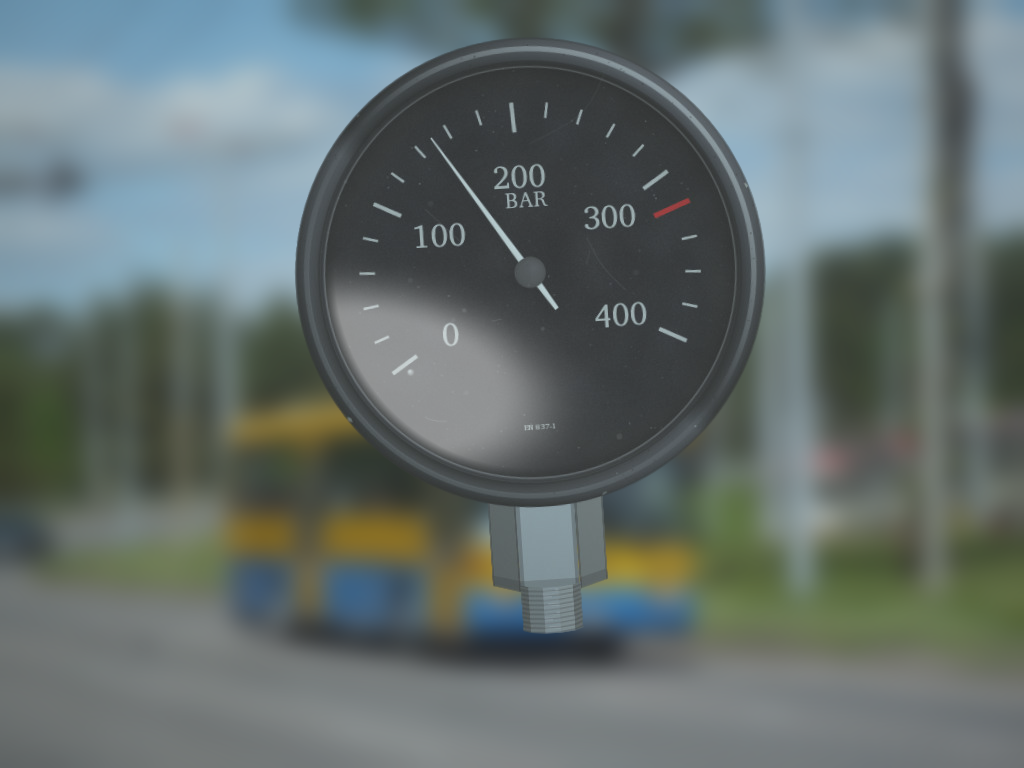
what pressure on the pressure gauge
150 bar
